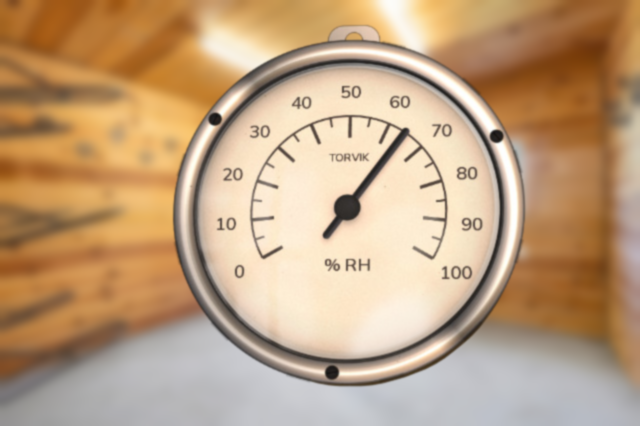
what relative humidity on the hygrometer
65 %
